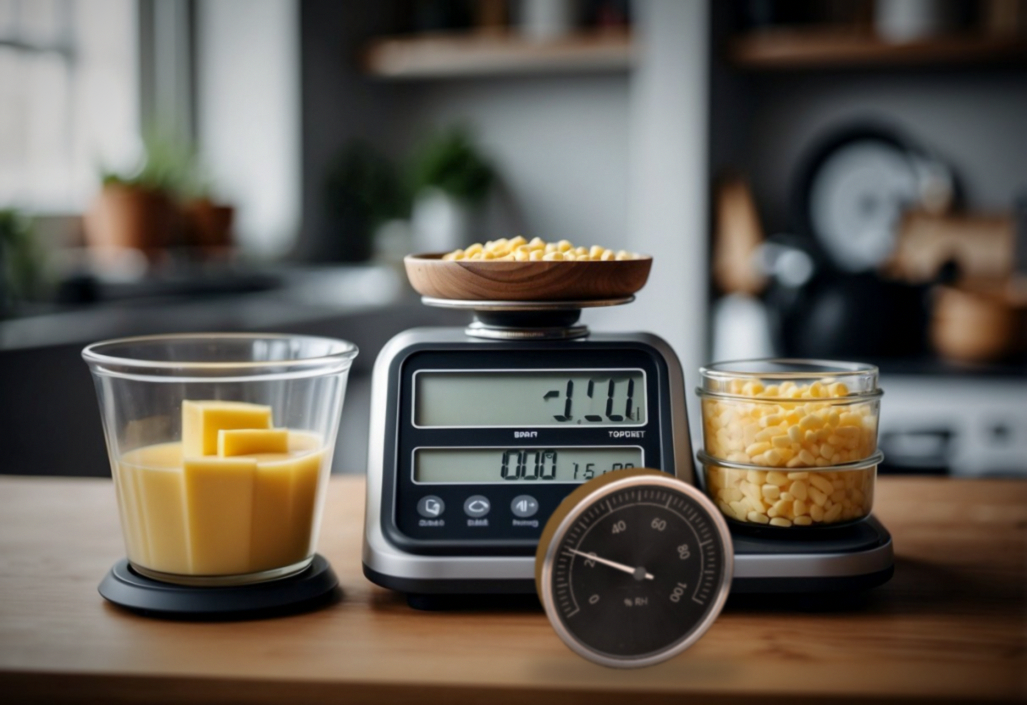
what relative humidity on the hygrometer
22 %
